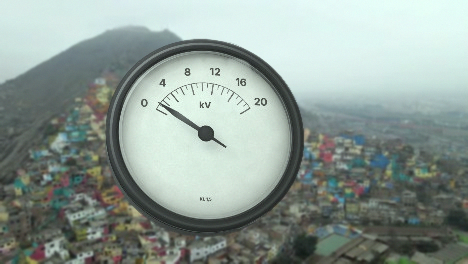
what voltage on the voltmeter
1 kV
